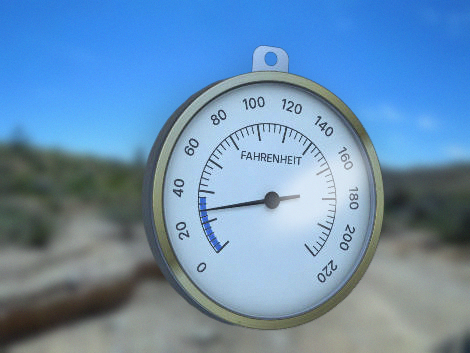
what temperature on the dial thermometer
28 °F
